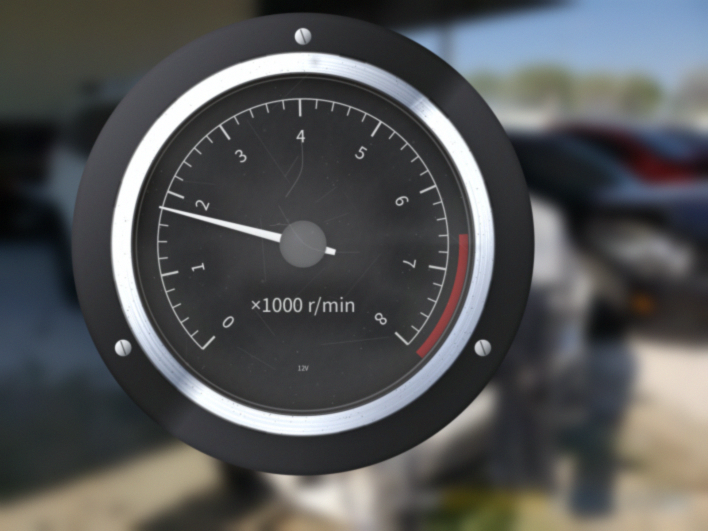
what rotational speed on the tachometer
1800 rpm
